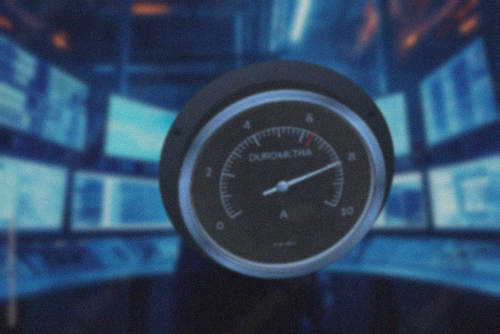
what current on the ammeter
8 A
